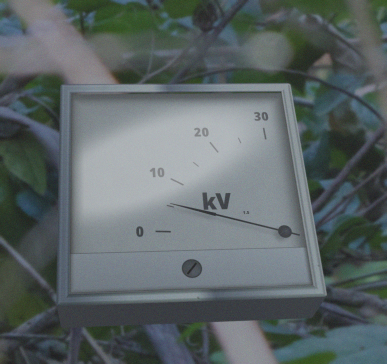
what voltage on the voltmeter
5 kV
